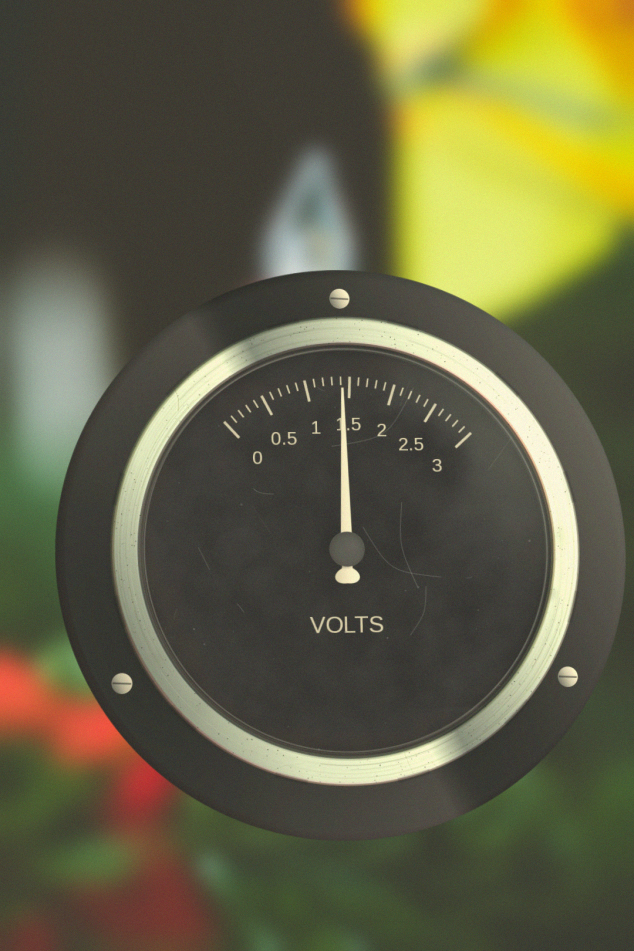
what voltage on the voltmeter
1.4 V
